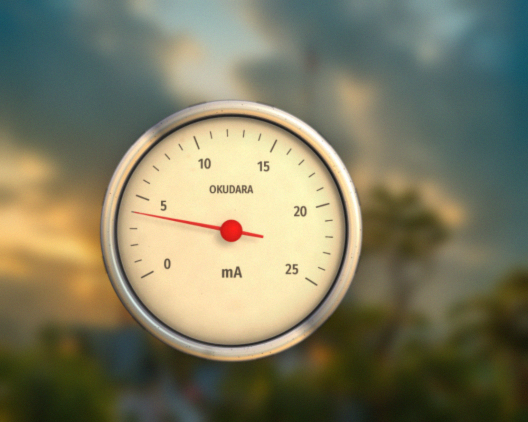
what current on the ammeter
4 mA
